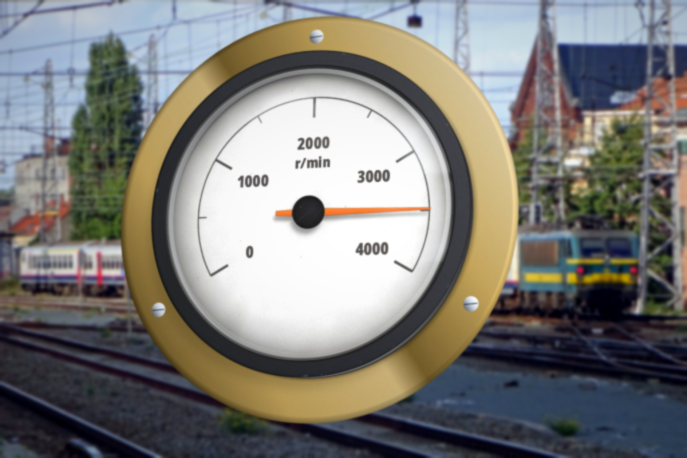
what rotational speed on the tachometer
3500 rpm
